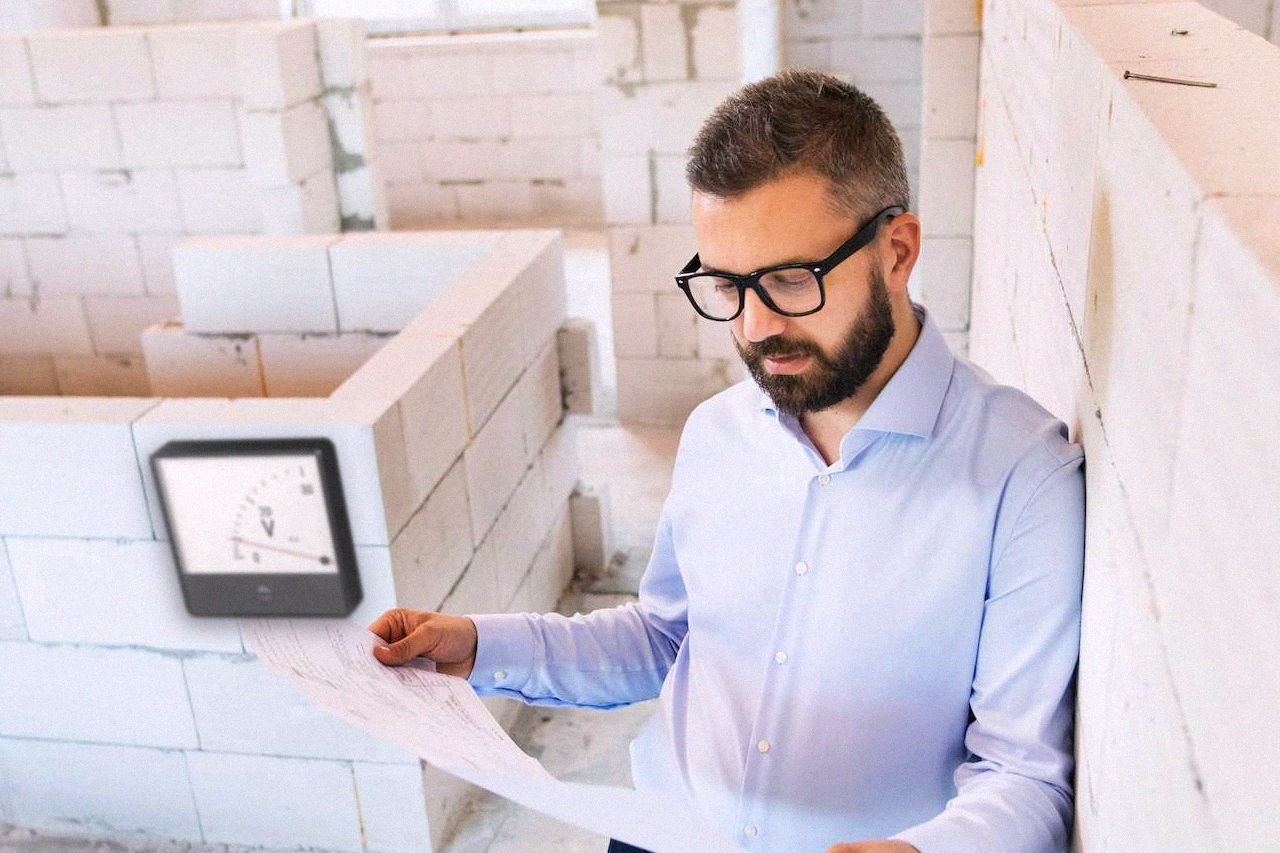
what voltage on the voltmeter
10 V
